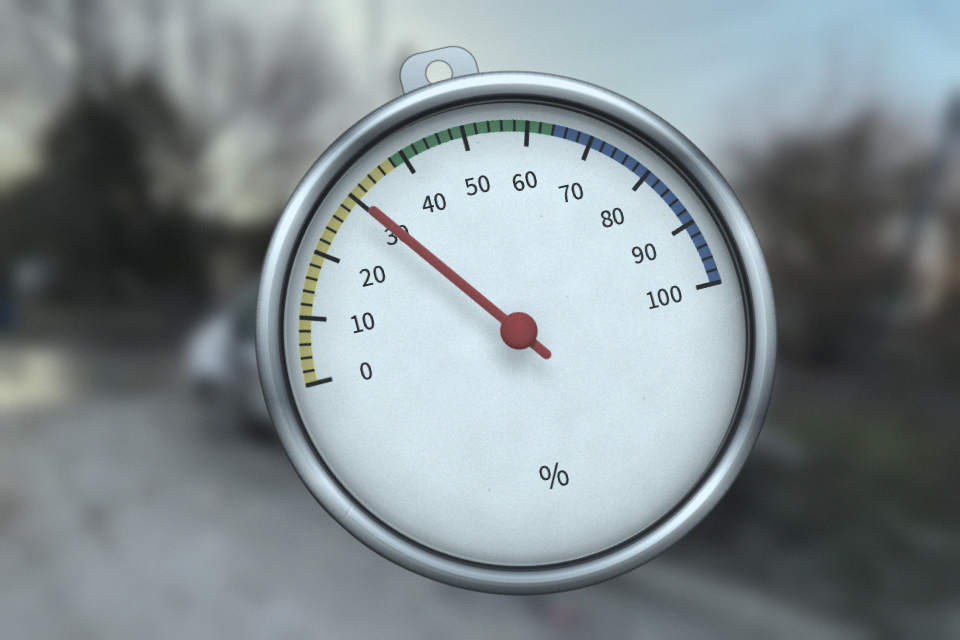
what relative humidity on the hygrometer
30 %
